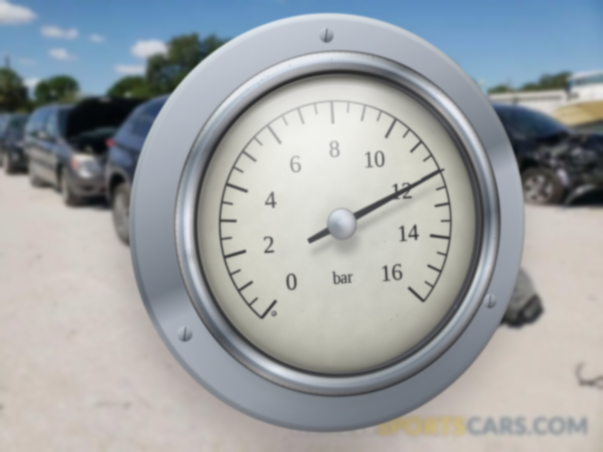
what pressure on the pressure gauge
12 bar
